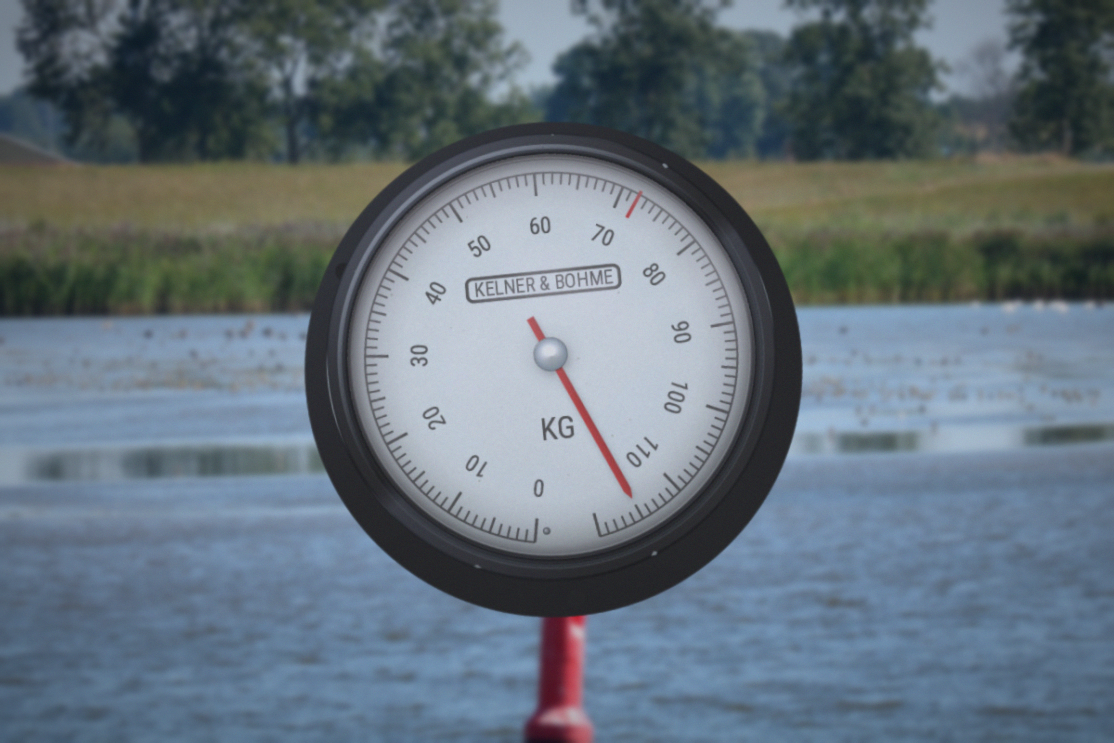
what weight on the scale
115 kg
